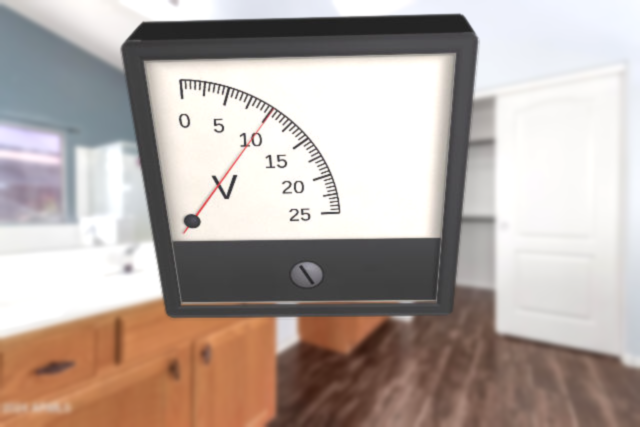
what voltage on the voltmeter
10 V
